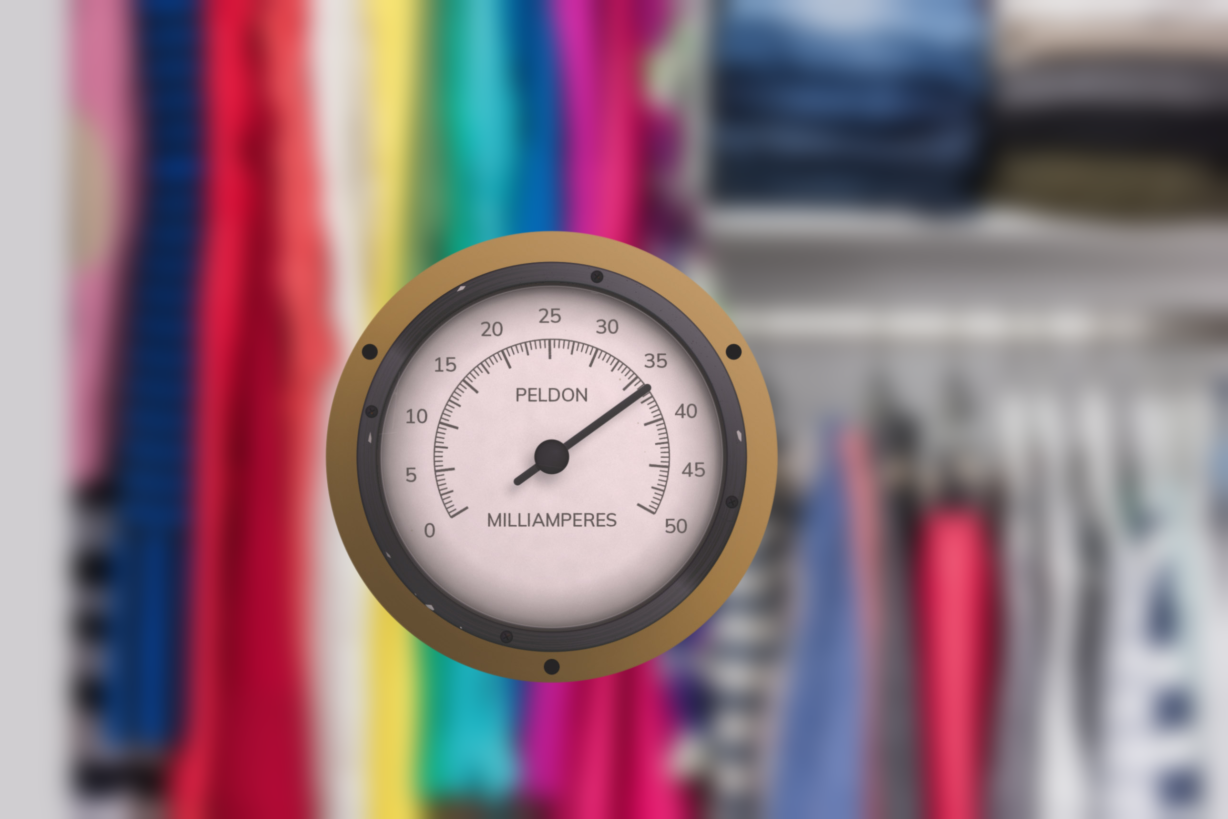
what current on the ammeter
36.5 mA
